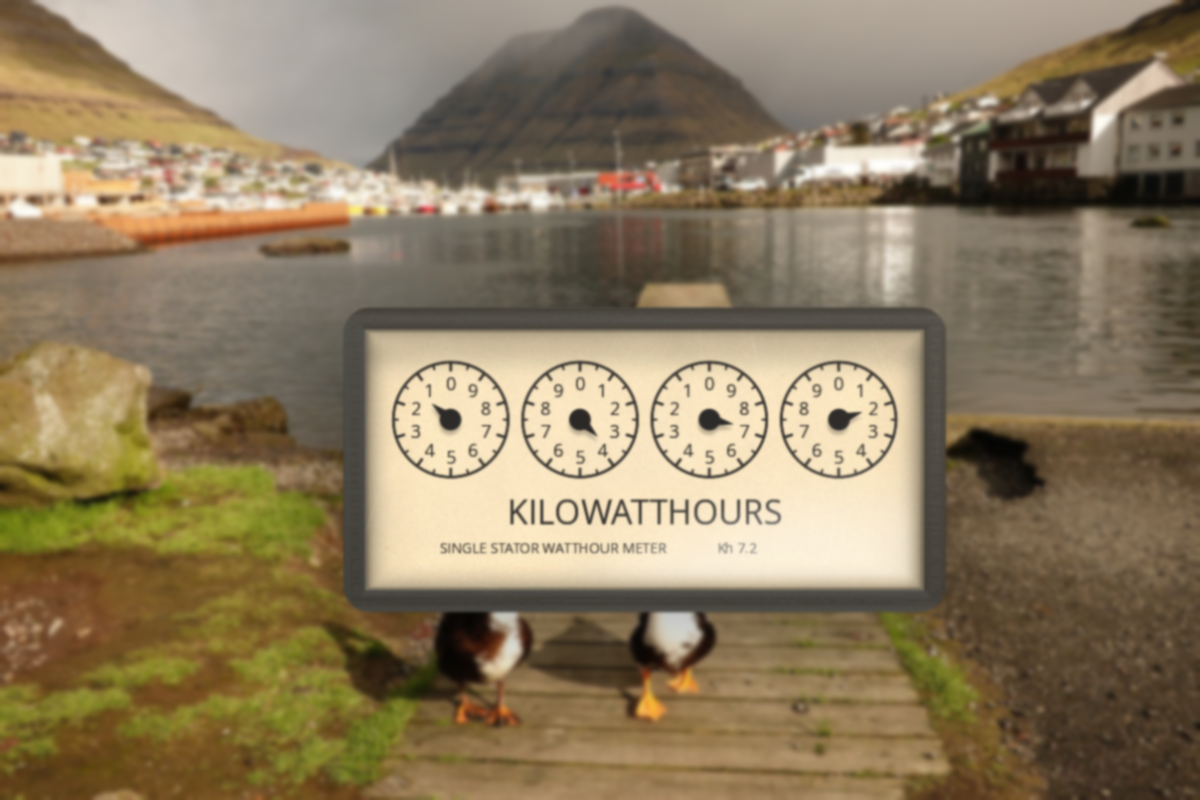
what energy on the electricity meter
1372 kWh
